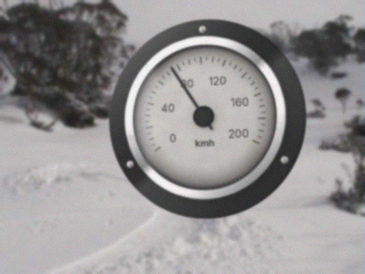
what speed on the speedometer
75 km/h
